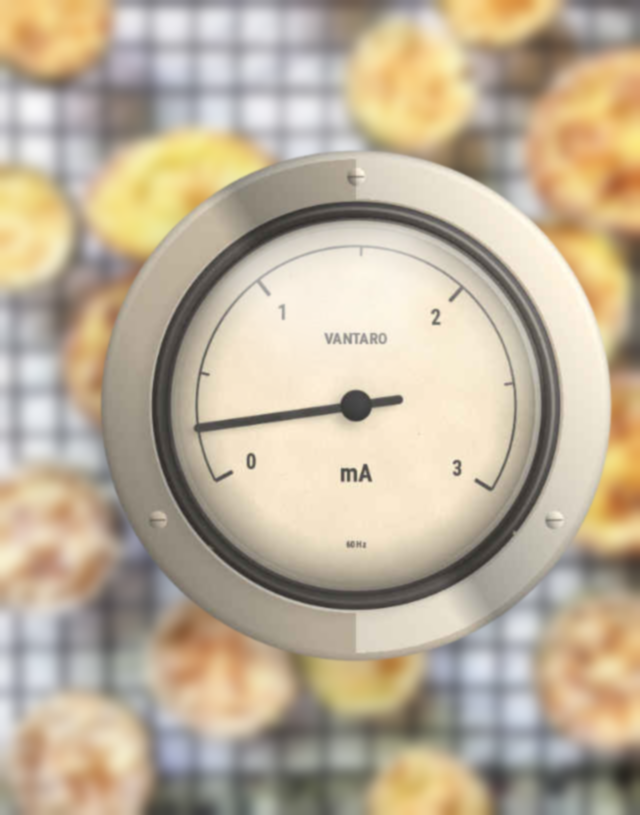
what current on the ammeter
0.25 mA
